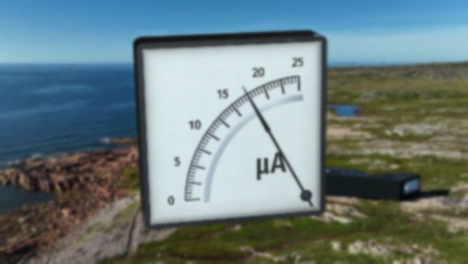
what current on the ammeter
17.5 µA
